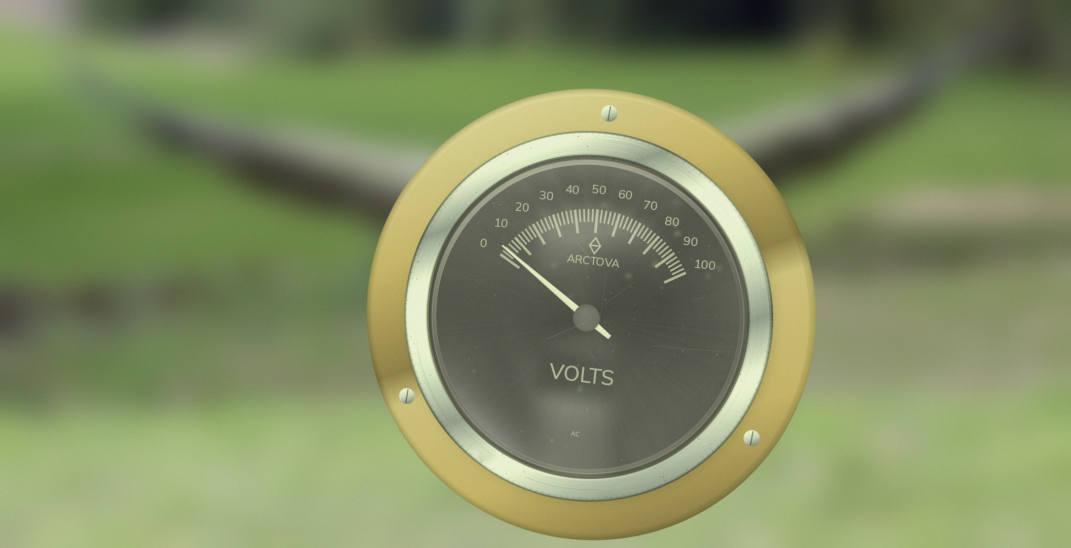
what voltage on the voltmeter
4 V
